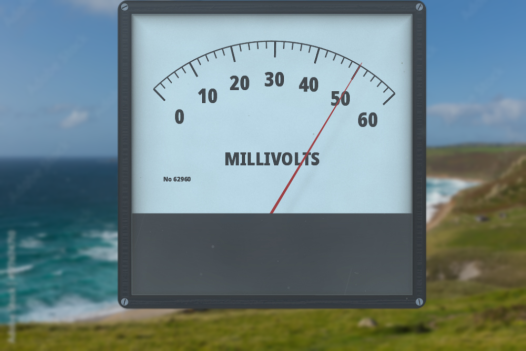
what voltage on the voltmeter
50 mV
